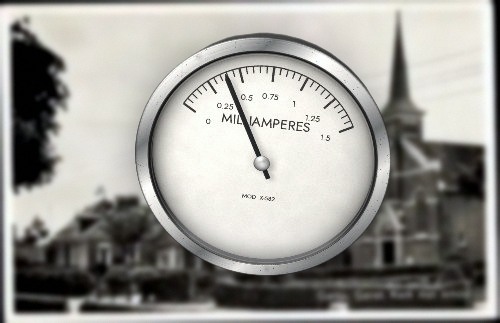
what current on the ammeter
0.4 mA
